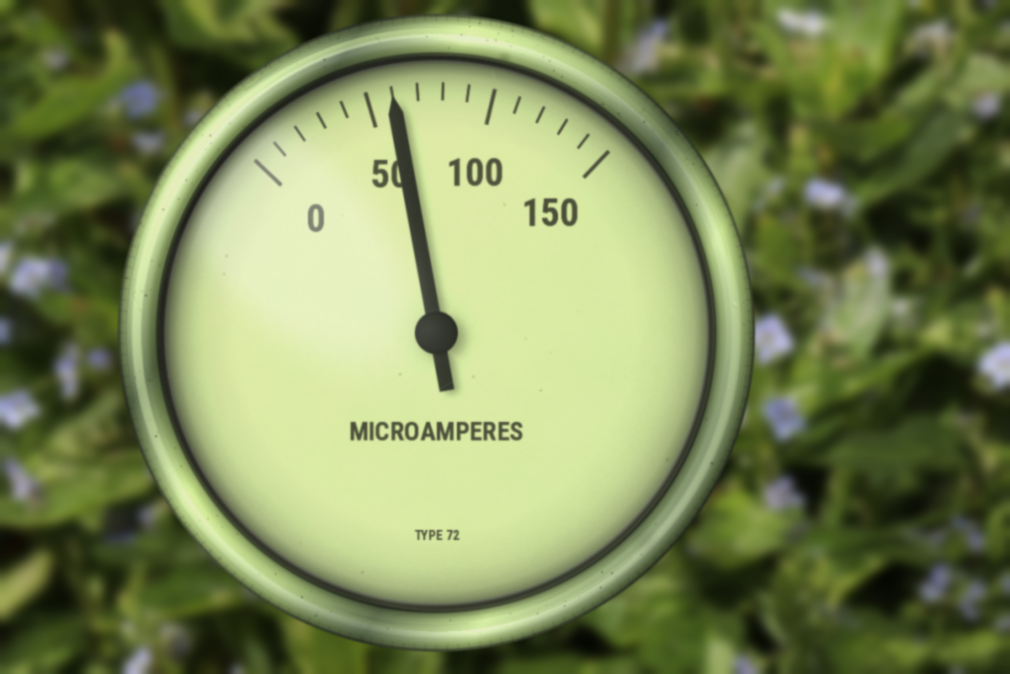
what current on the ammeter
60 µA
